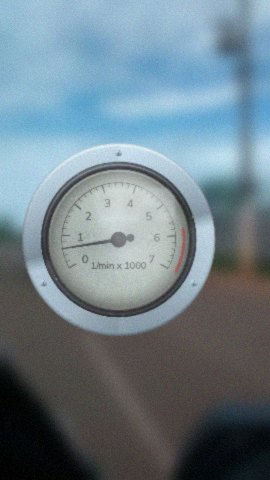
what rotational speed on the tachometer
600 rpm
